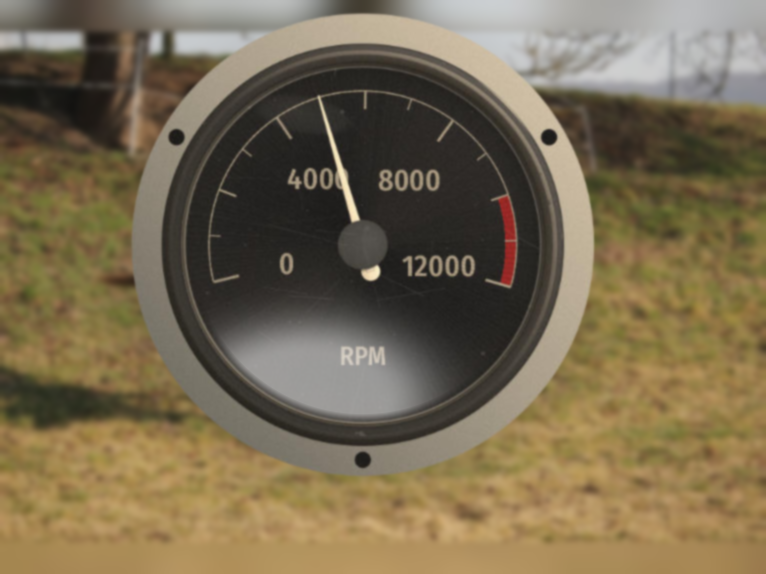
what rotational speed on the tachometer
5000 rpm
